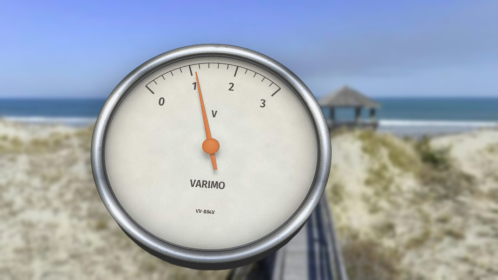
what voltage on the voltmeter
1.1 V
